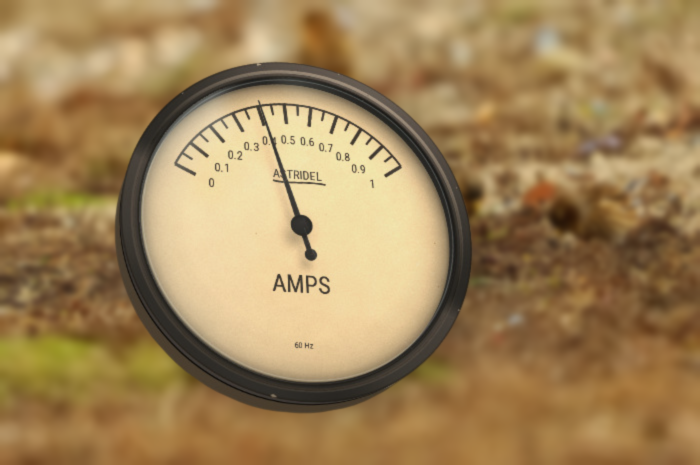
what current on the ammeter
0.4 A
